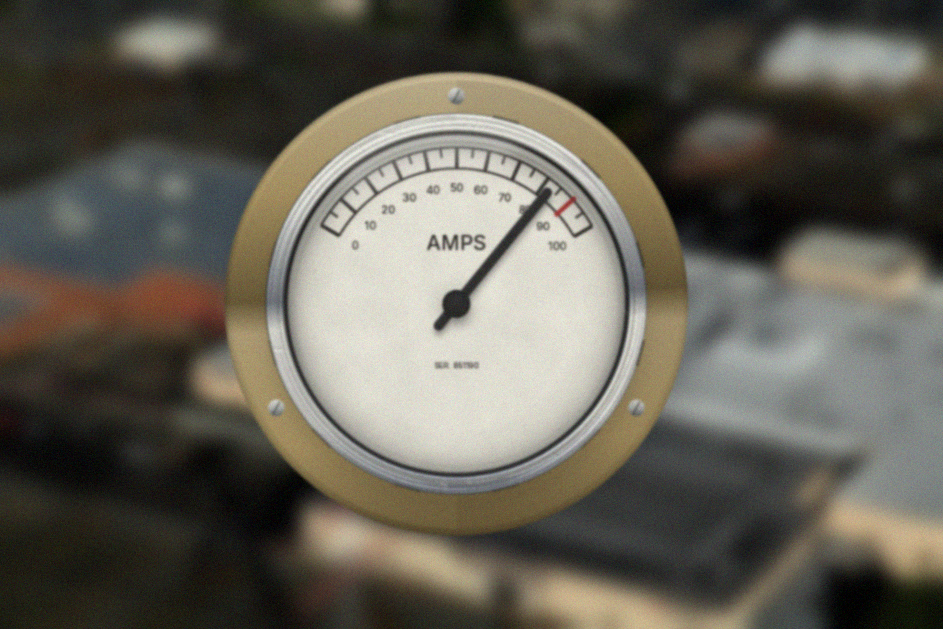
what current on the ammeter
82.5 A
